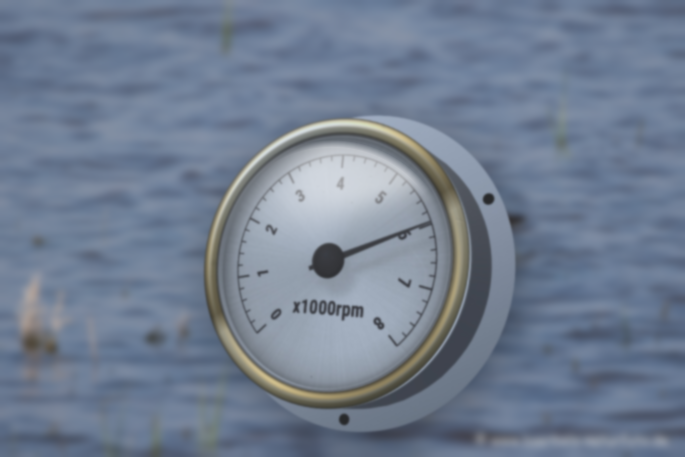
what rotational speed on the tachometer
6000 rpm
